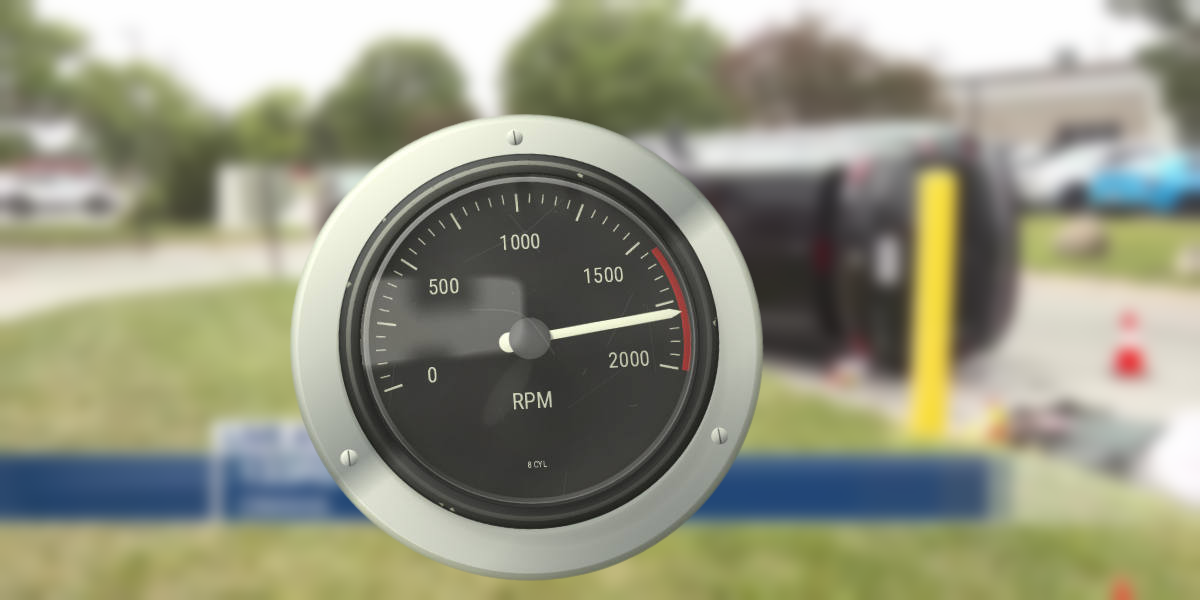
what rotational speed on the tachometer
1800 rpm
